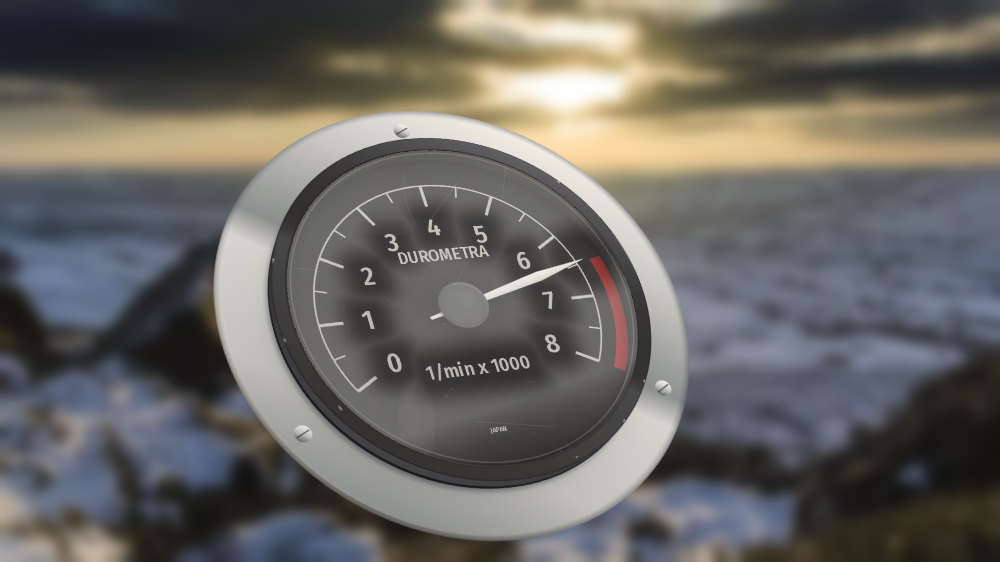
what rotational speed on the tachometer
6500 rpm
